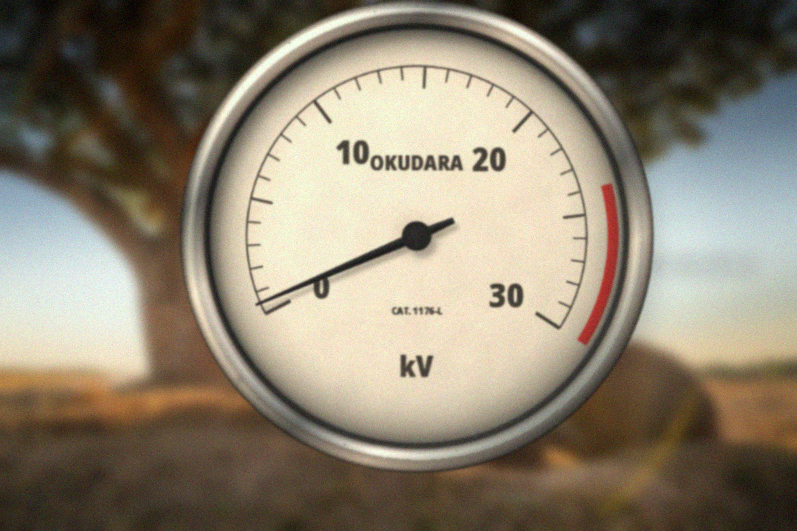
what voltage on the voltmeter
0.5 kV
